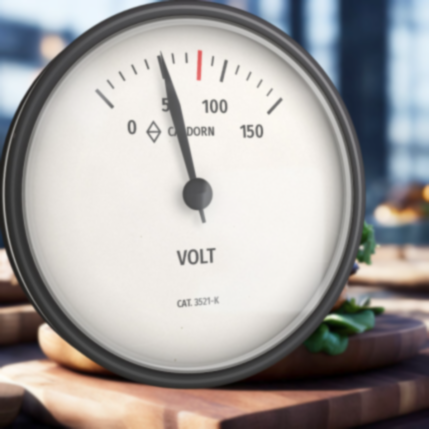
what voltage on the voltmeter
50 V
